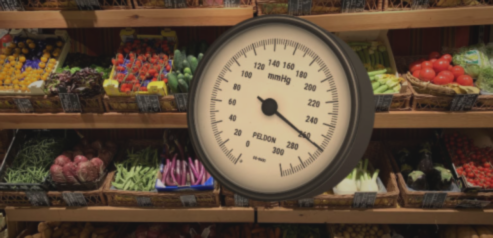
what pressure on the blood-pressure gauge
260 mmHg
